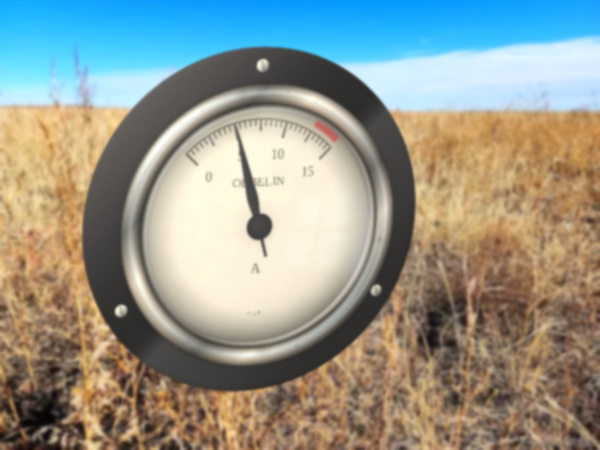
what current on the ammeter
5 A
